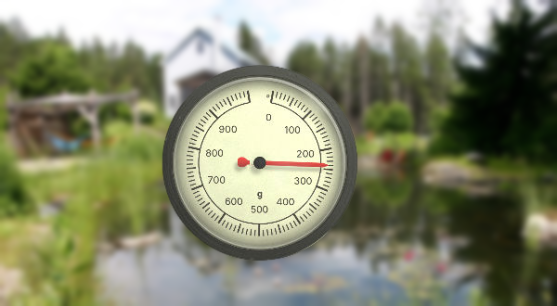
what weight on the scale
240 g
